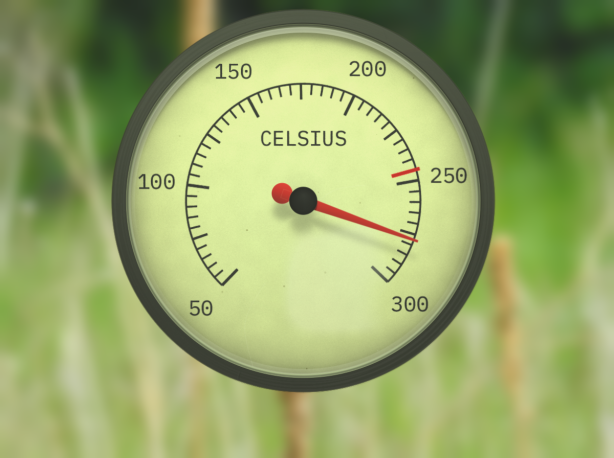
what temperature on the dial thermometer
277.5 °C
